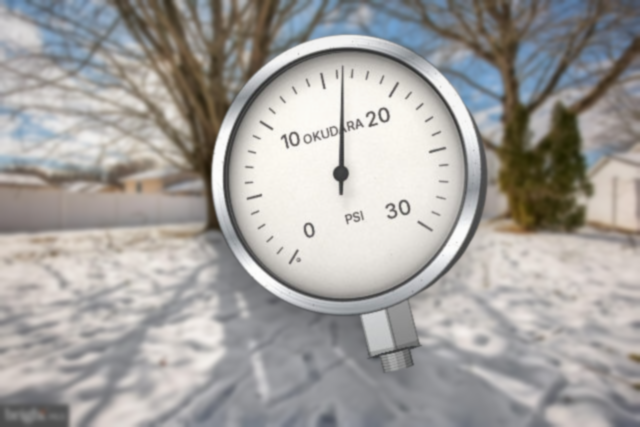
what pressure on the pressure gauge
16.5 psi
